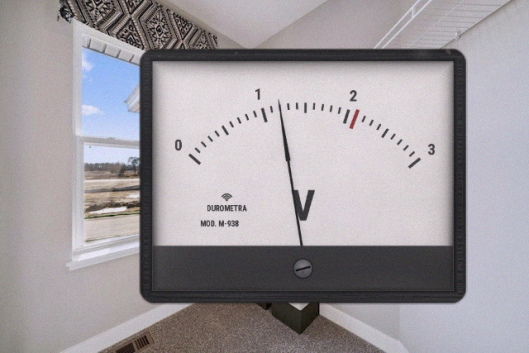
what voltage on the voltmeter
1.2 V
